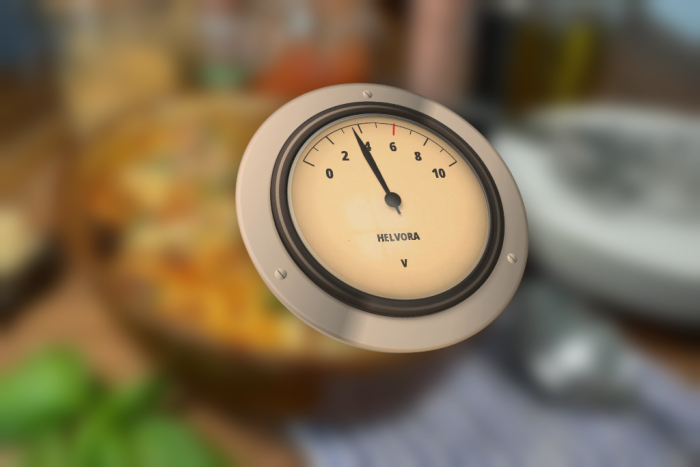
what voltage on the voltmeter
3.5 V
